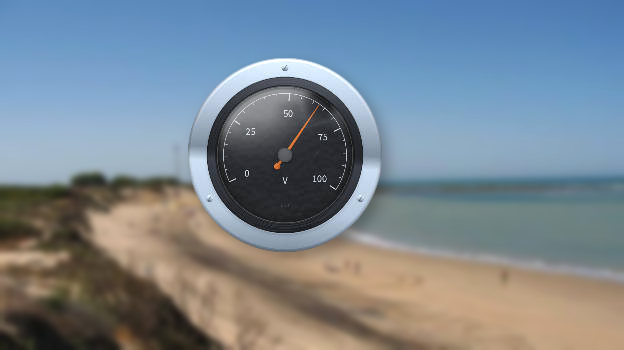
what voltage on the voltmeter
62.5 V
